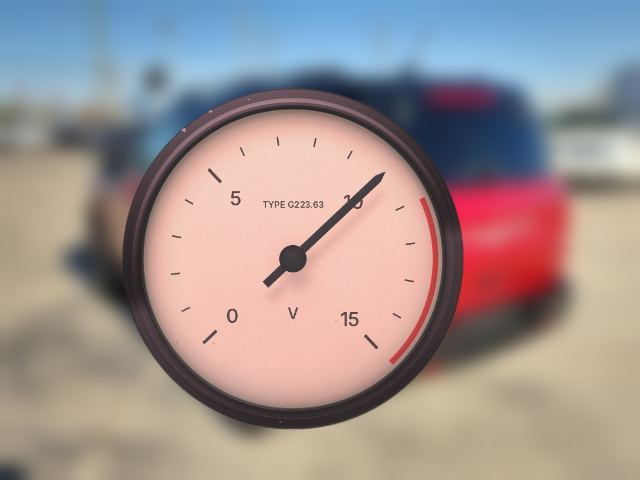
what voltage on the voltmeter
10 V
